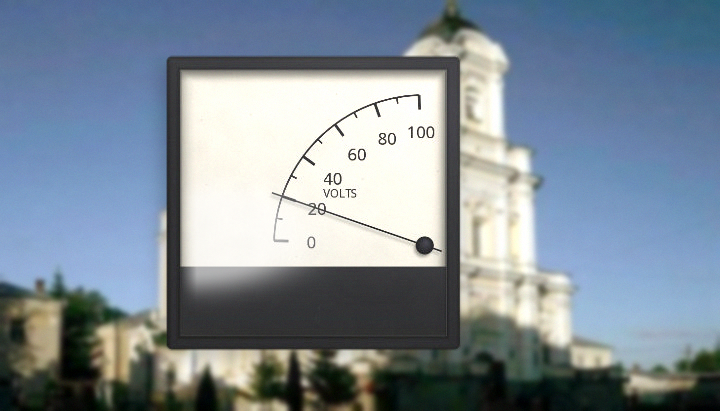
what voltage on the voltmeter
20 V
